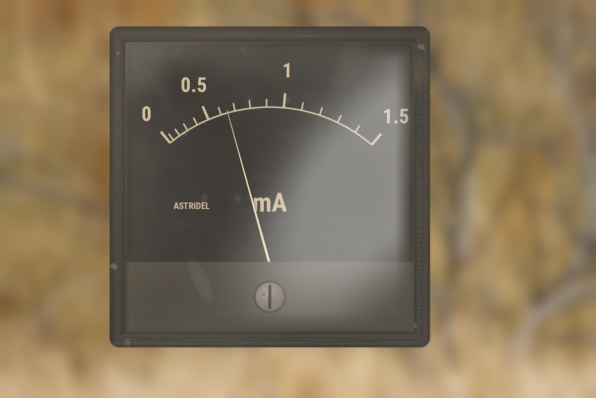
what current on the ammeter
0.65 mA
